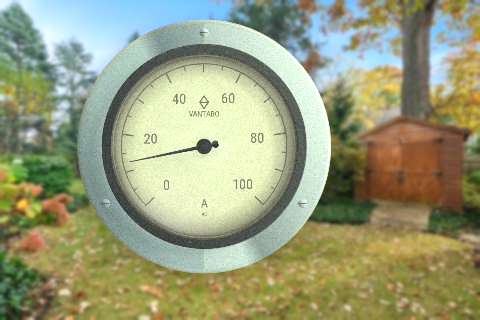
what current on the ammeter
12.5 A
